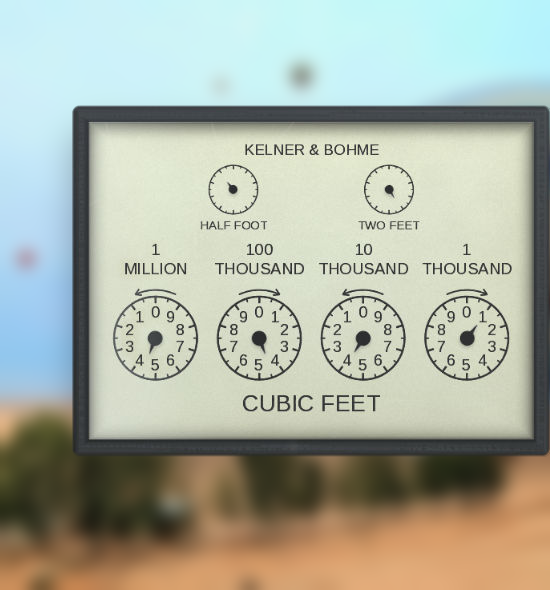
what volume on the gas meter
444100 ft³
